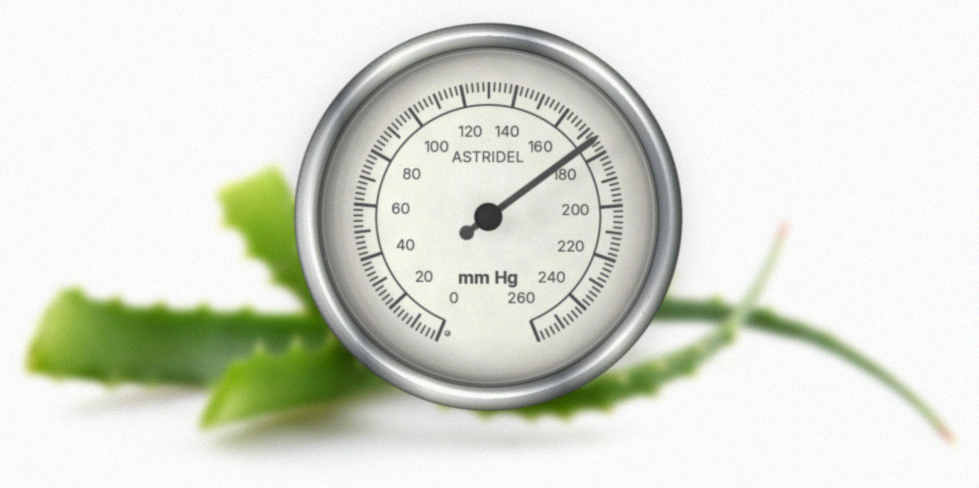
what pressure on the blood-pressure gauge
174 mmHg
